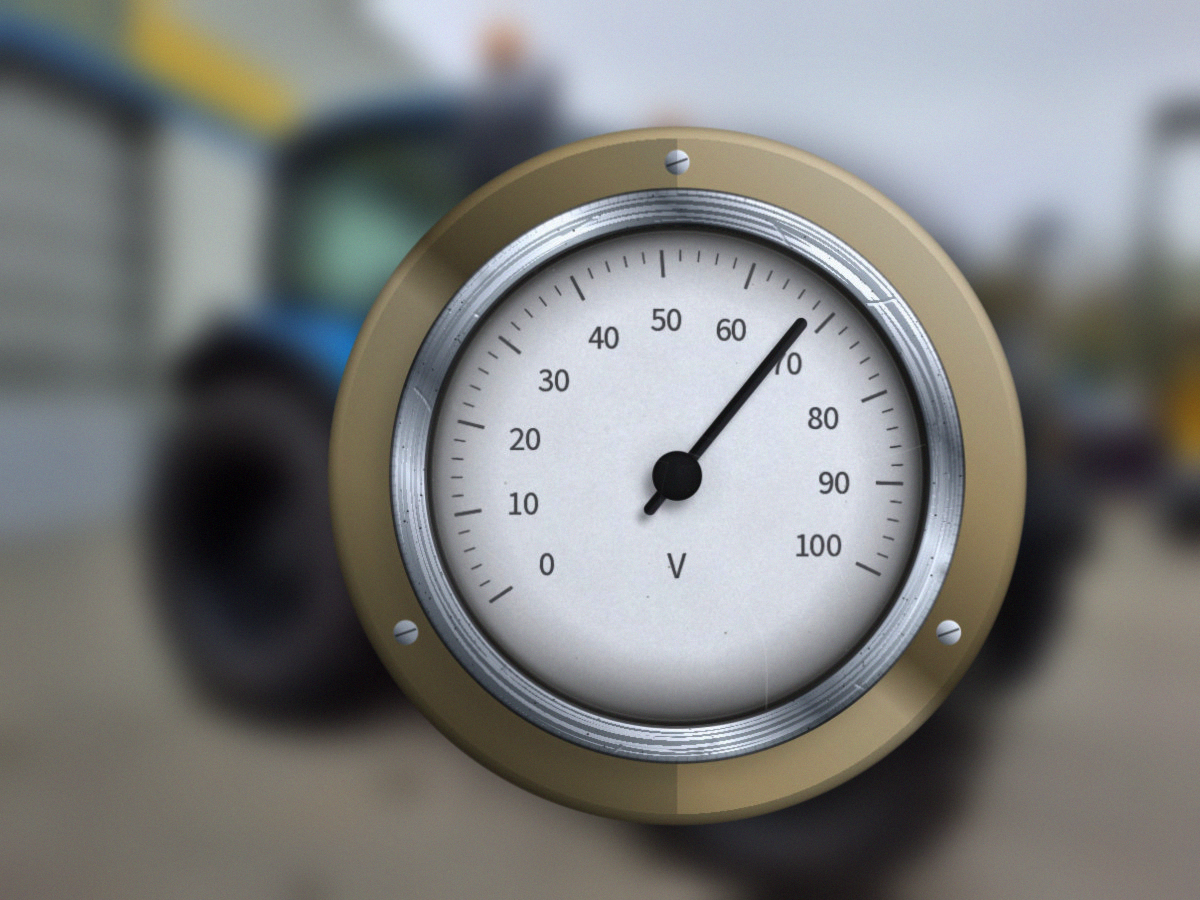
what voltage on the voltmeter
68 V
